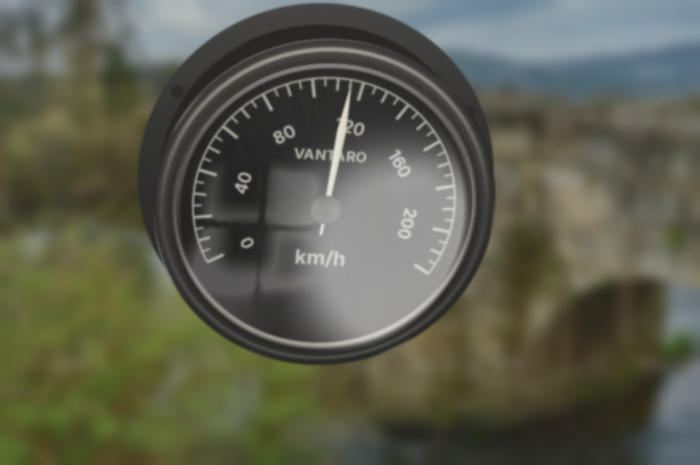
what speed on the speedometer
115 km/h
